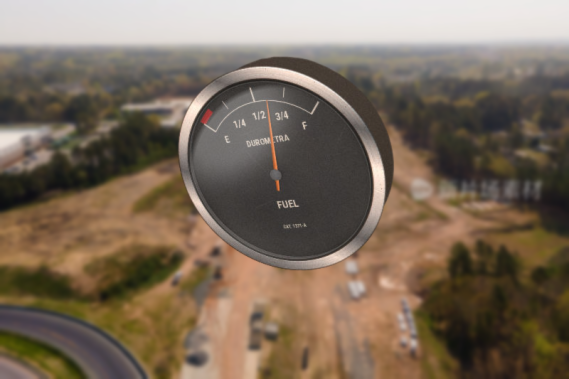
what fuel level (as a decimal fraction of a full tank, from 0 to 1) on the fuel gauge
0.625
